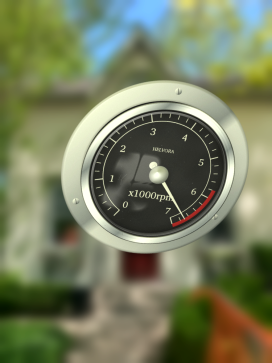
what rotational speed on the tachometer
6700 rpm
